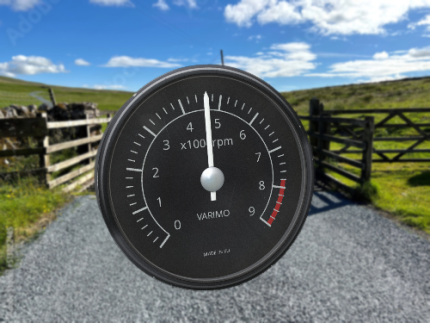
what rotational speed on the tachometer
4600 rpm
